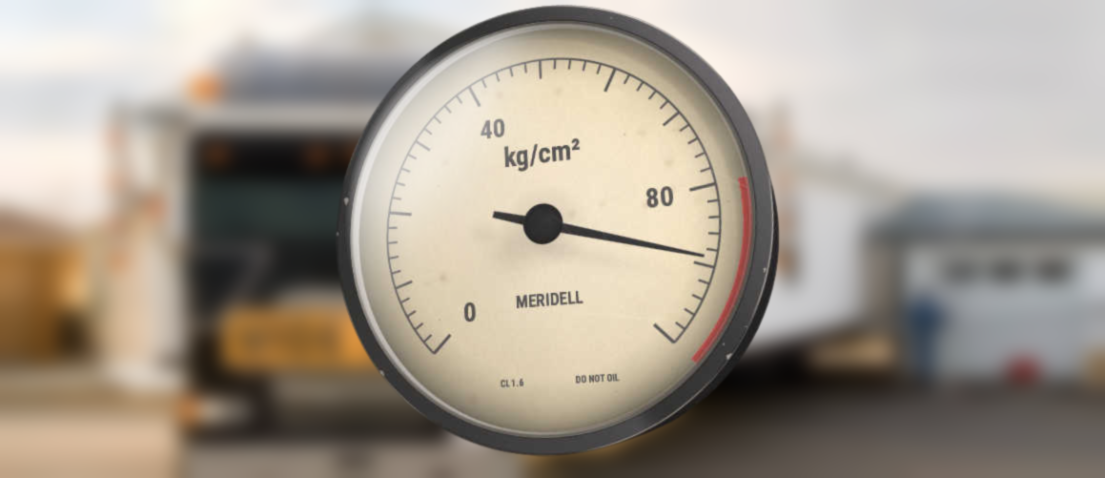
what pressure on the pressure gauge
89 kg/cm²
